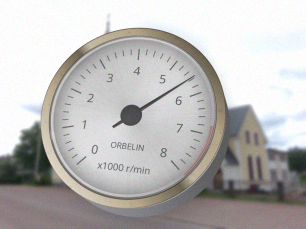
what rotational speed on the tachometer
5600 rpm
